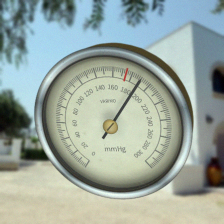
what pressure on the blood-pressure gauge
190 mmHg
